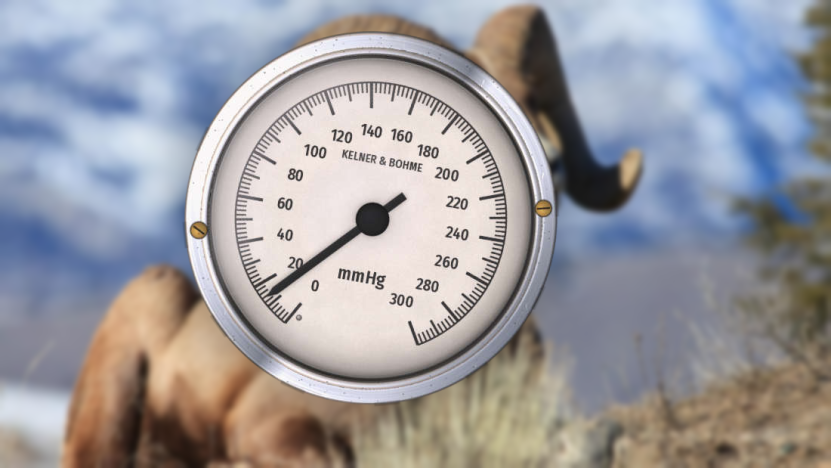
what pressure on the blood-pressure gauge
14 mmHg
